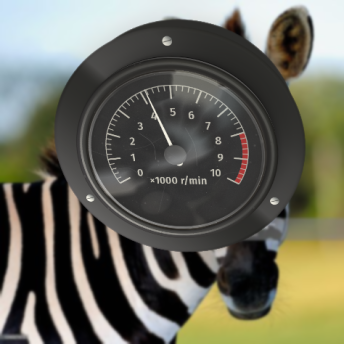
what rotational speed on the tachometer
4200 rpm
